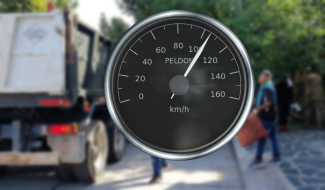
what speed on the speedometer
105 km/h
